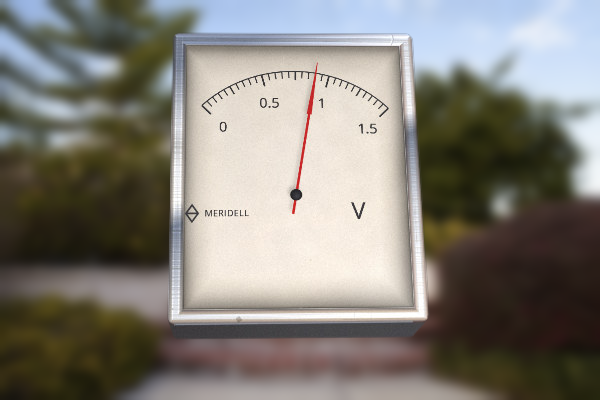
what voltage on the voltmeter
0.9 V
